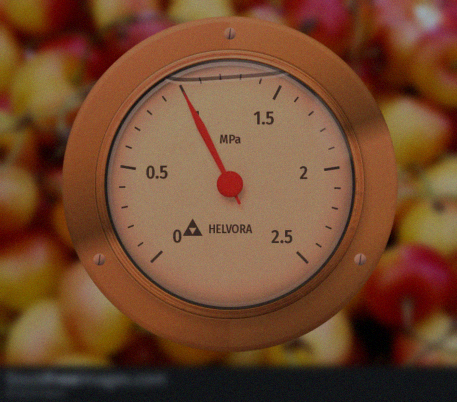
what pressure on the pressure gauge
1 MPa
